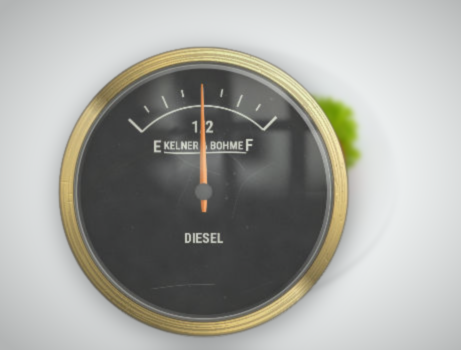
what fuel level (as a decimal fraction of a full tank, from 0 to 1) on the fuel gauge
0.5
